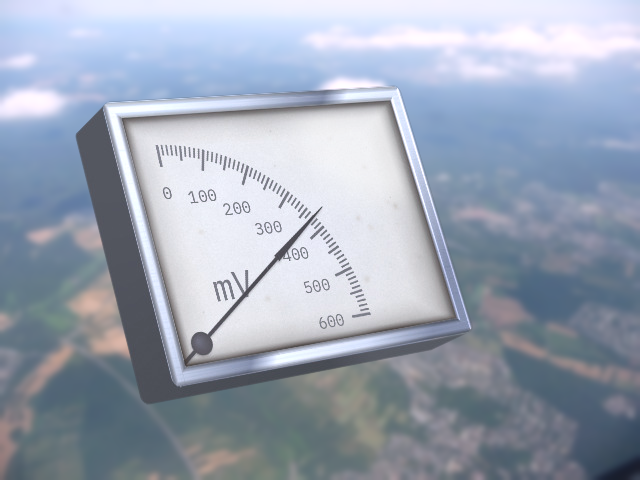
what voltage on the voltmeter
370 mV
